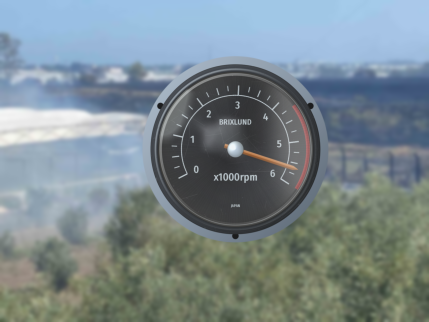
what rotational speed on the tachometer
5625 rpm
